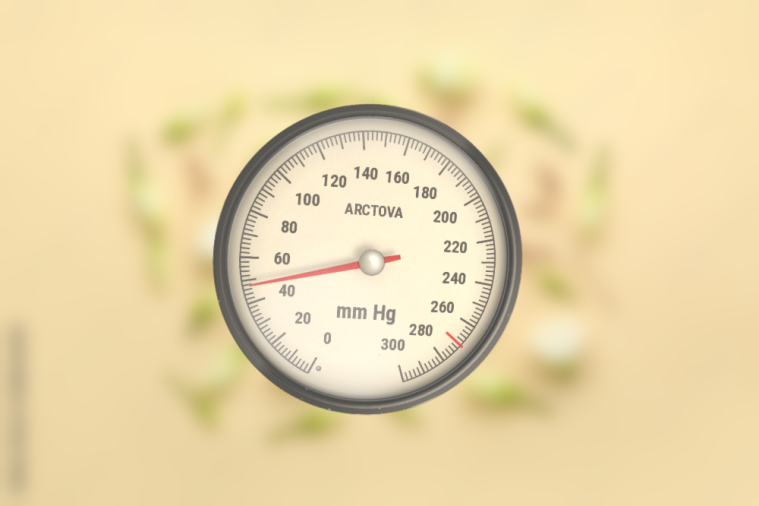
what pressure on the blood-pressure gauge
48 mmHg
